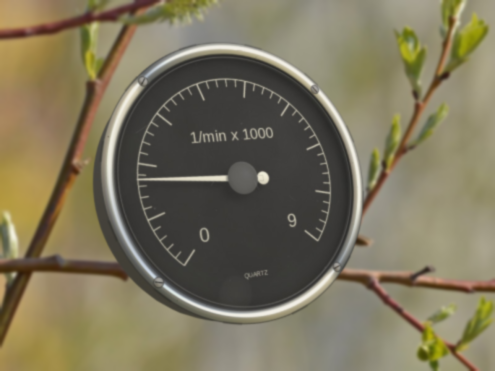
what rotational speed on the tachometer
1700 rpm
